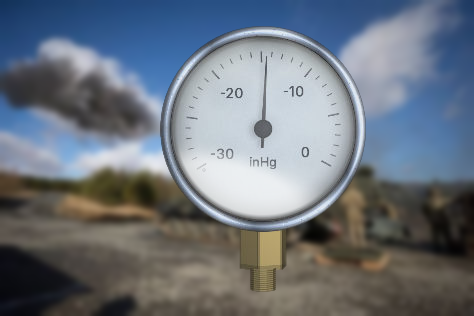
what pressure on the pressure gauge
-14.5 inHg
